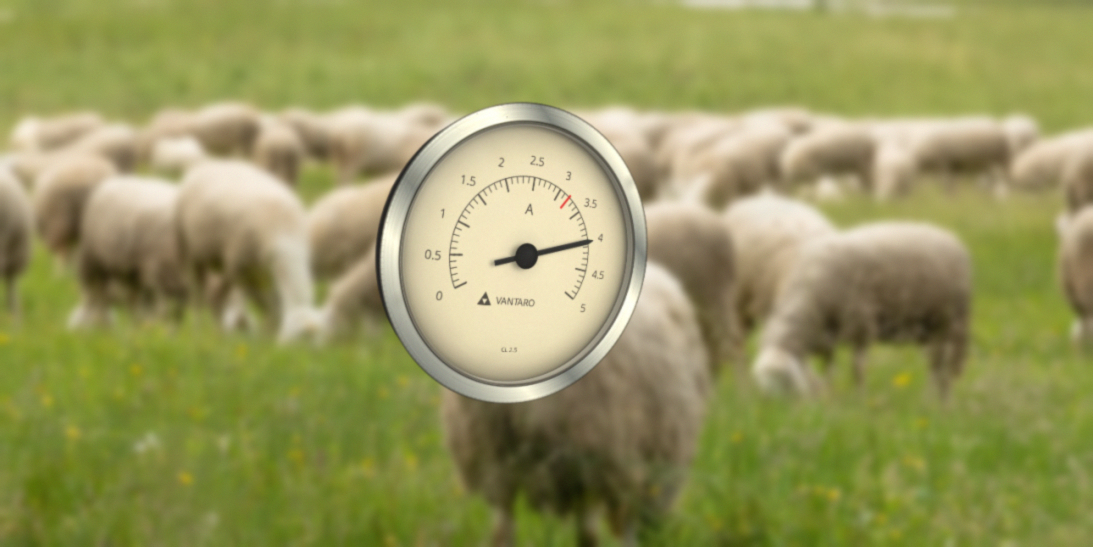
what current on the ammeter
4 A
